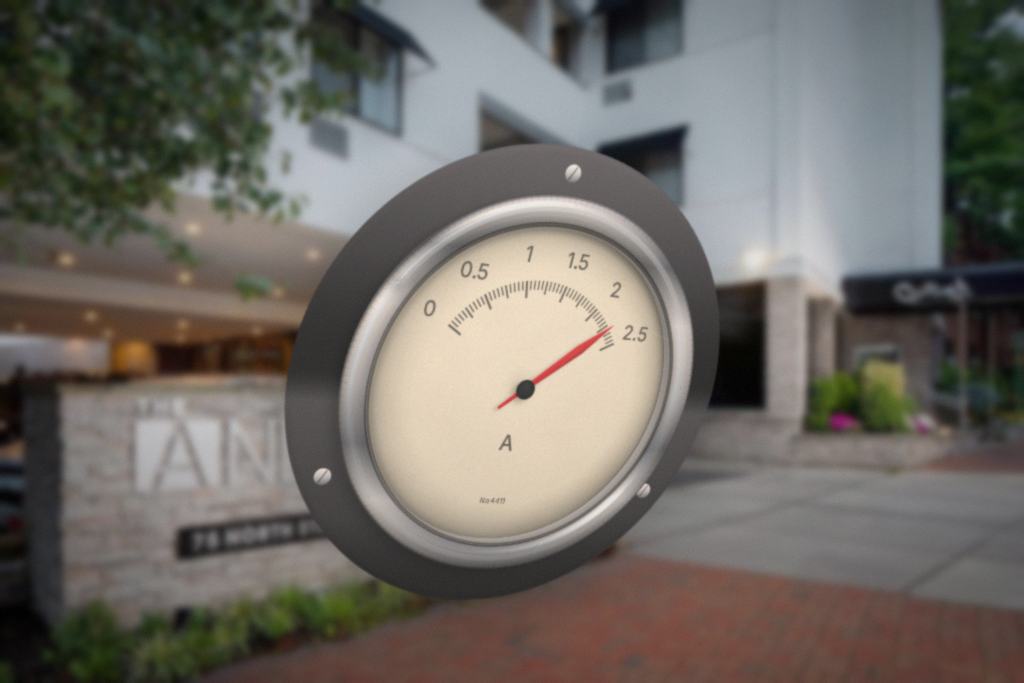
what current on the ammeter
2.25 A
